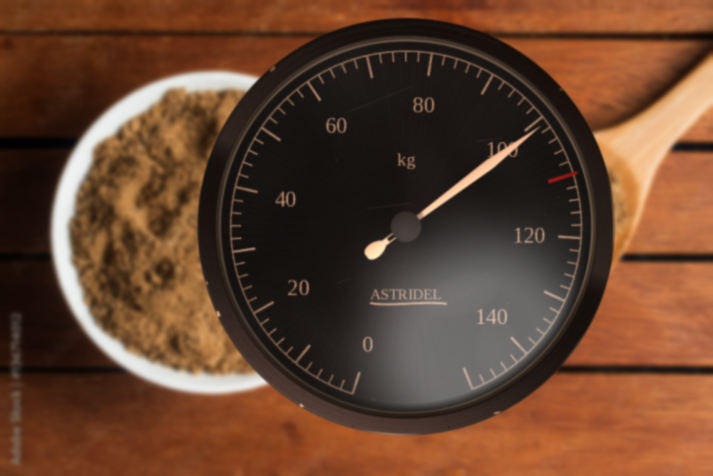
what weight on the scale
101 kg
